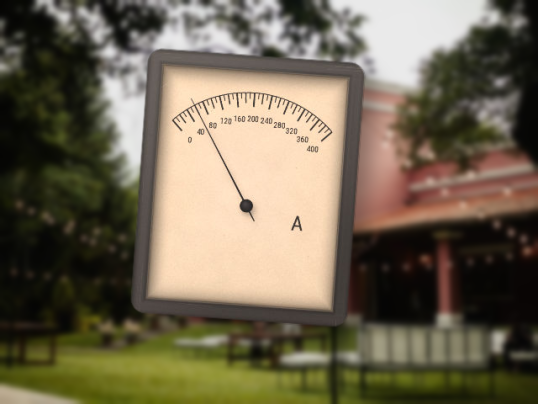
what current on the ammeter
60 A
